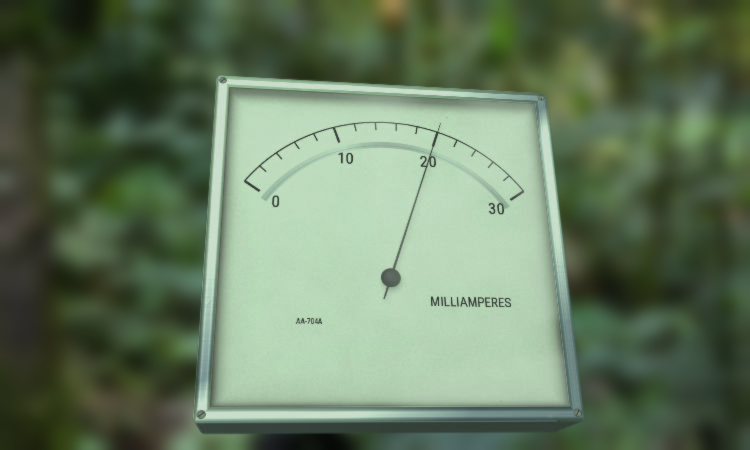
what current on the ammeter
20 mA
